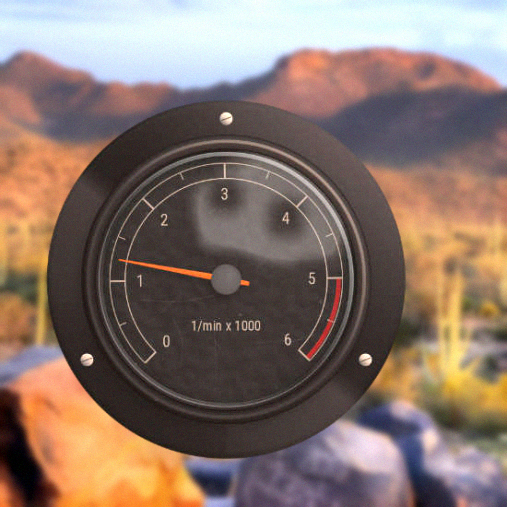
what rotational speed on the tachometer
1250 rpm
